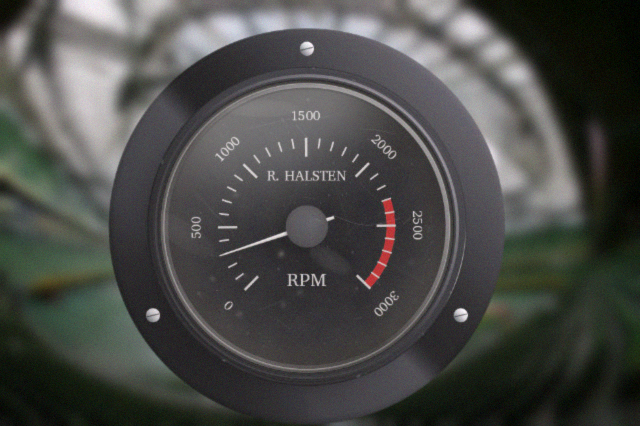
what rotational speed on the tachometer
300 rpm
